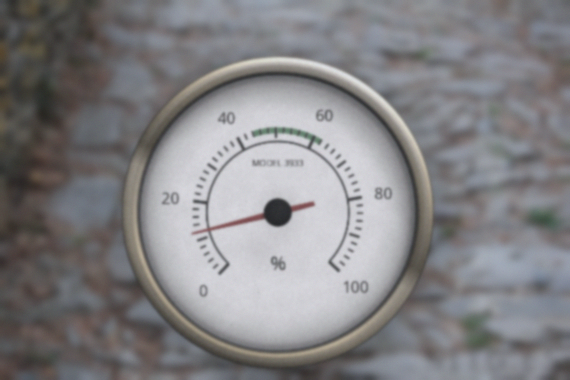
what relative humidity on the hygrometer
12 %
